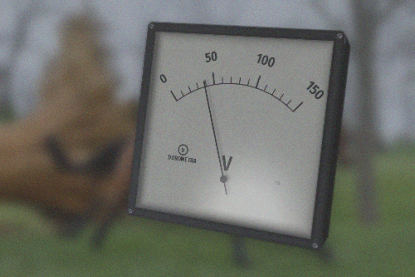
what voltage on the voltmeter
40 V
